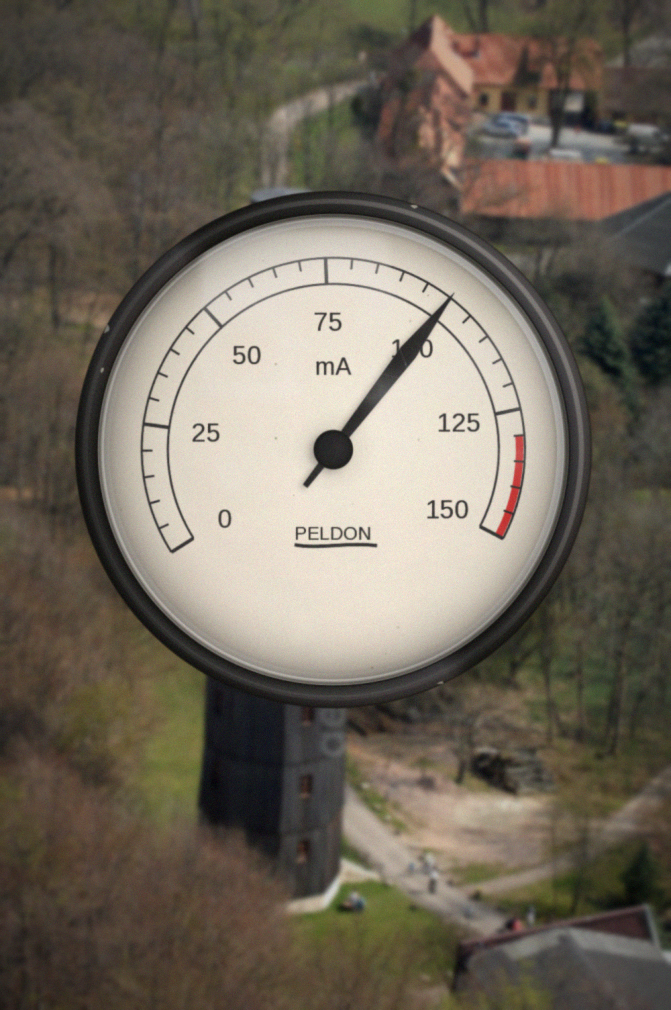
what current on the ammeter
100 mA
